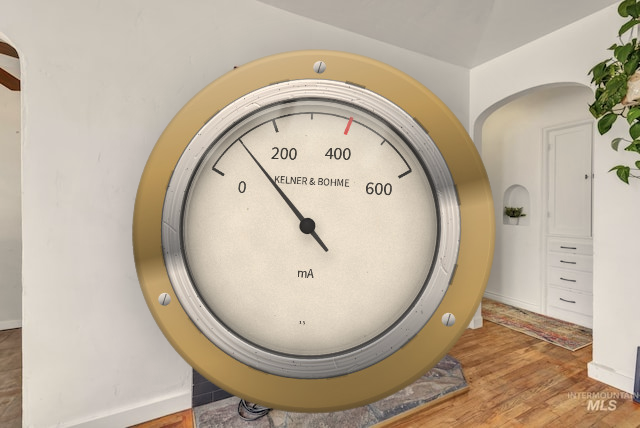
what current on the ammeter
100 mA
